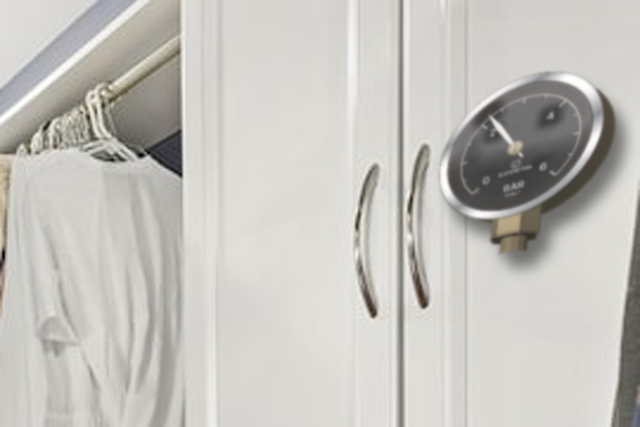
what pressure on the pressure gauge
2.25 bar
